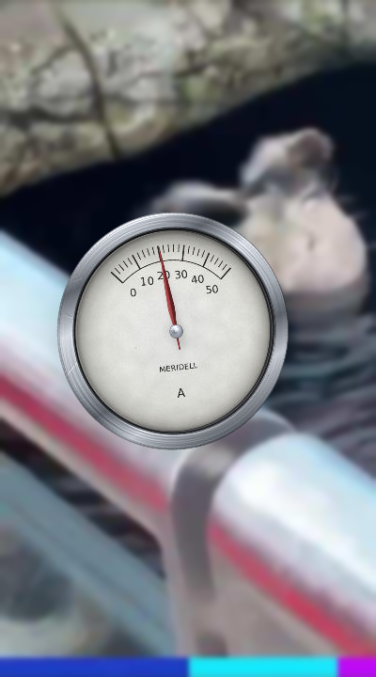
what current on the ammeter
20 A
